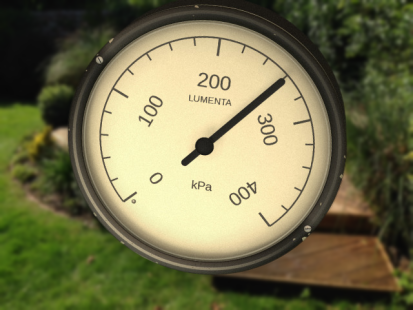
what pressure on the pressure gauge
260 kPa
